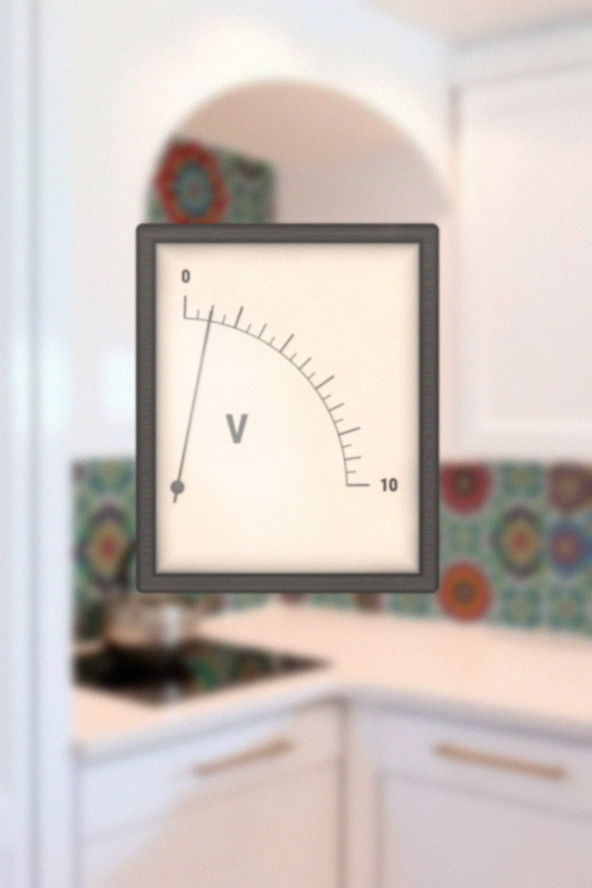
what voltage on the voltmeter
1 V
